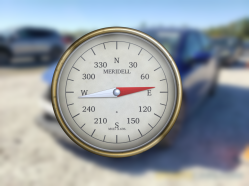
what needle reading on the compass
82.5 °
